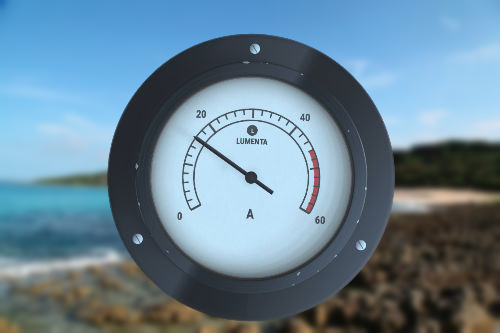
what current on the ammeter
16 A
